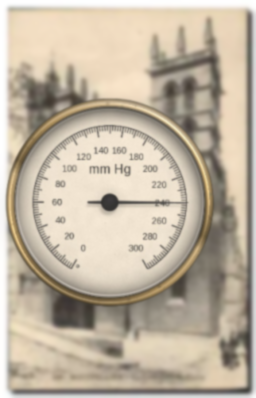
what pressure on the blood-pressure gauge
240 mmHg
